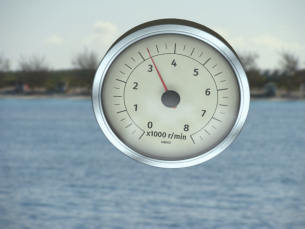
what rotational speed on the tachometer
3250 rpm
